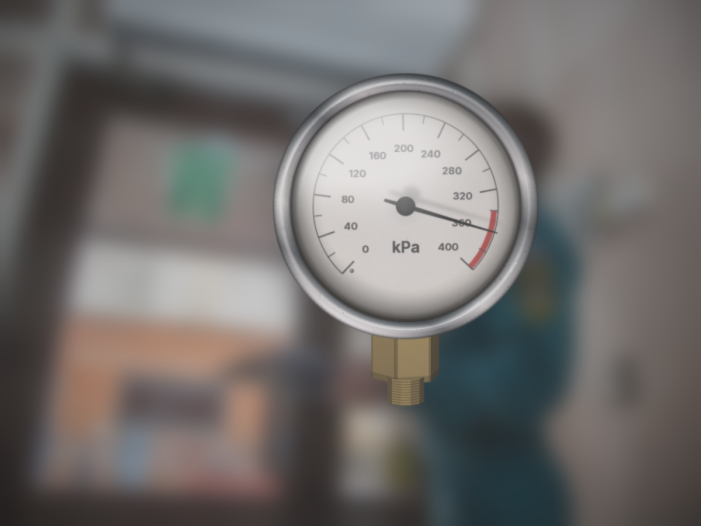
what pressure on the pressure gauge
360 kPa
